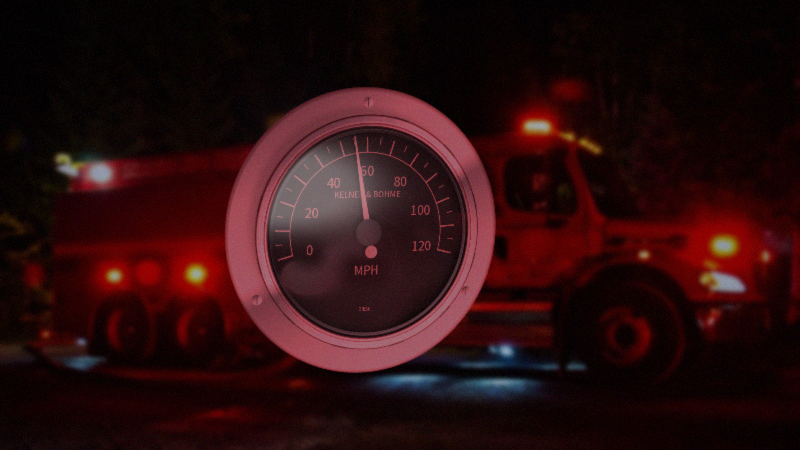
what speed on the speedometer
55 mph
